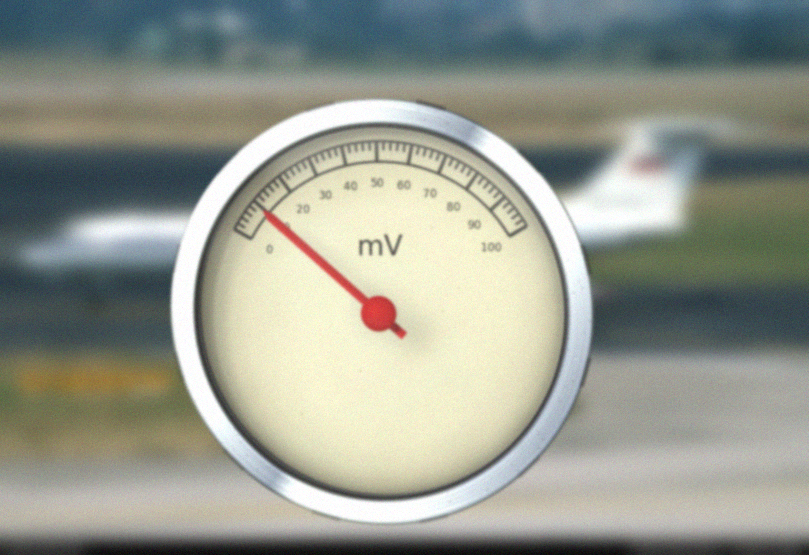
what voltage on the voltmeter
10 mV
